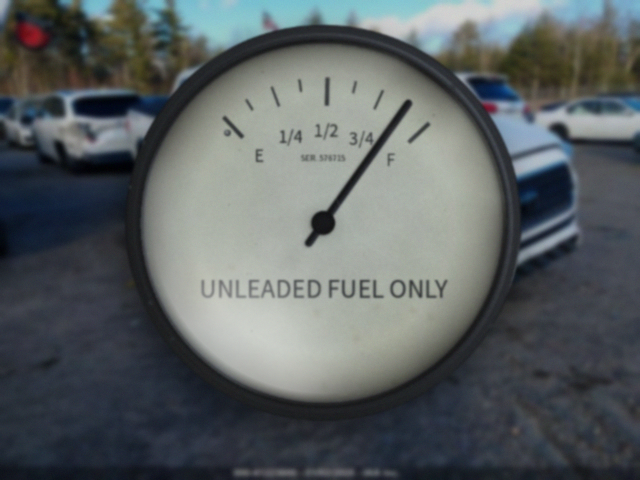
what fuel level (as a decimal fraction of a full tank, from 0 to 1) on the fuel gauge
0.875
